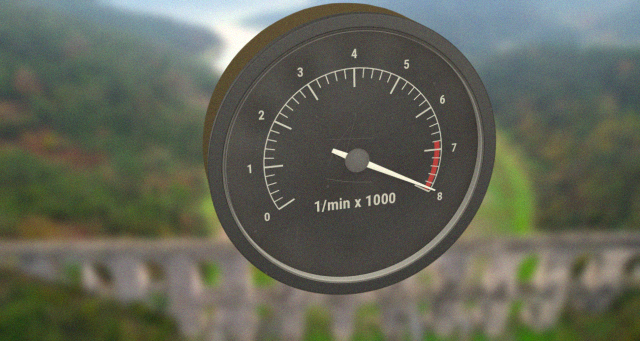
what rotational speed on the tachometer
7900 rpm
